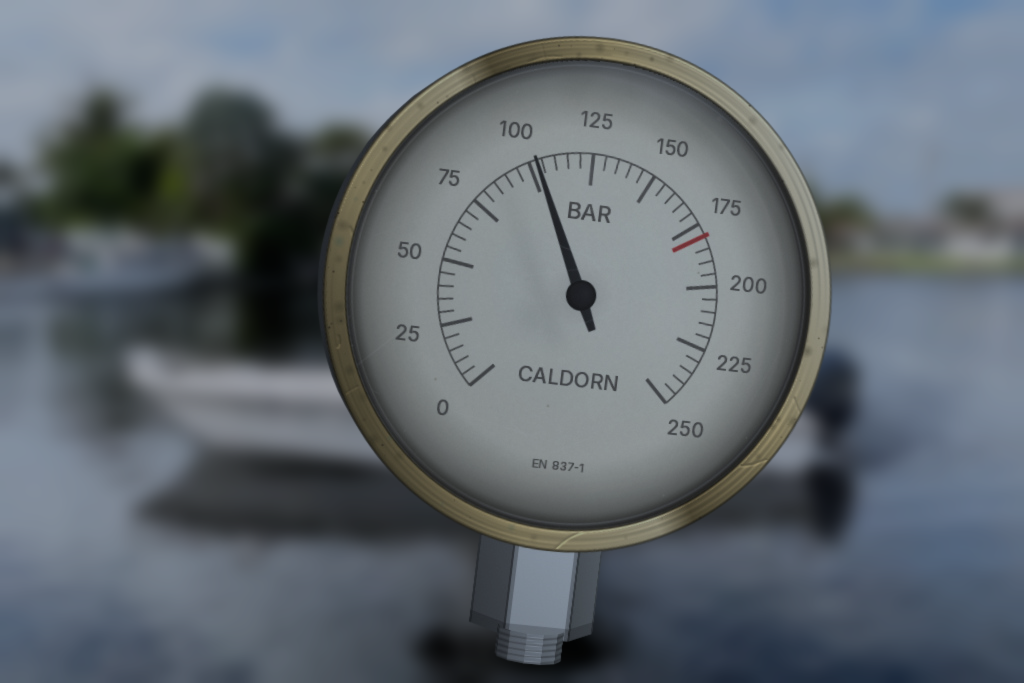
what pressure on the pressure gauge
102.5 bar
